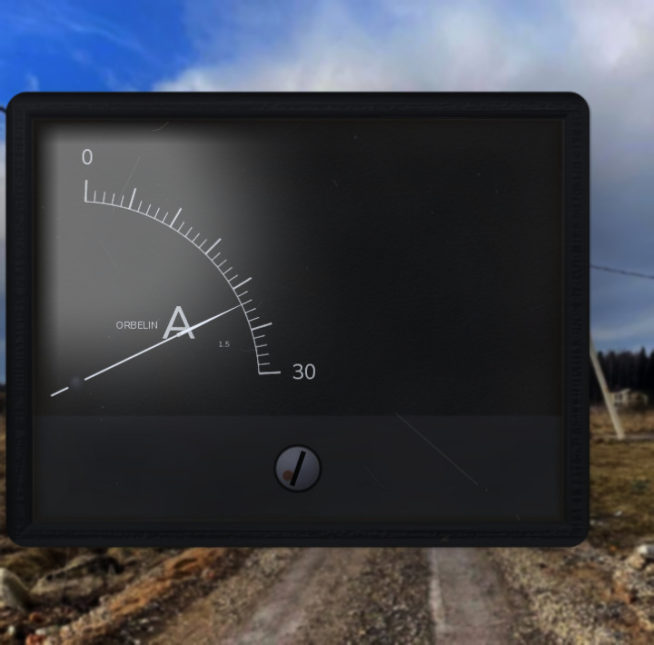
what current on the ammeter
22 A
